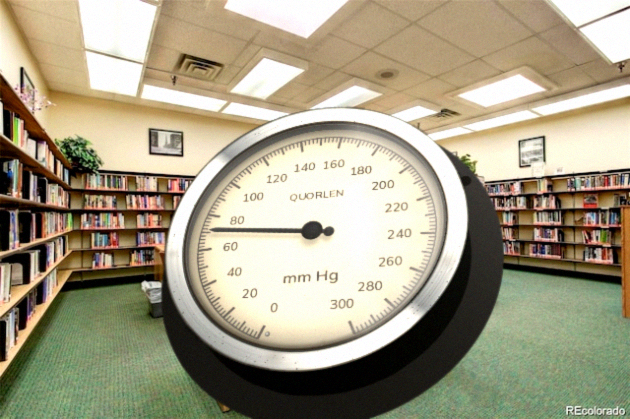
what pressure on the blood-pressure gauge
70 mmHg
